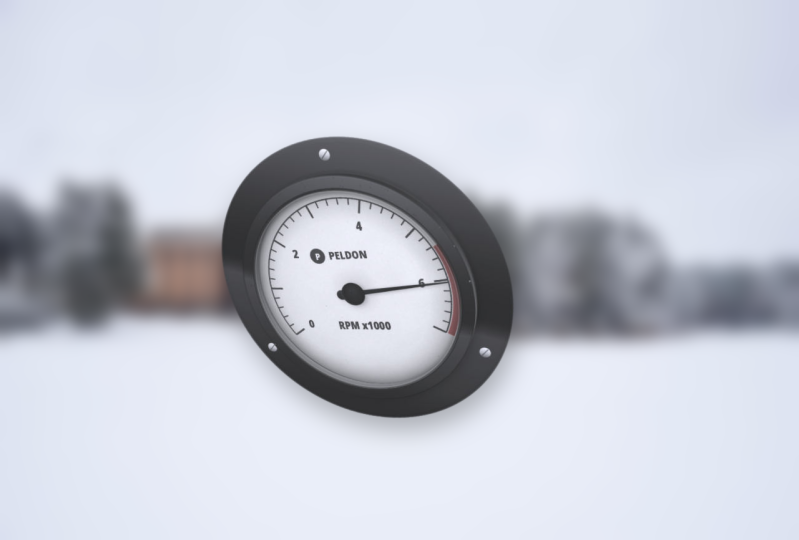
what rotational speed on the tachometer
6000 rpm
